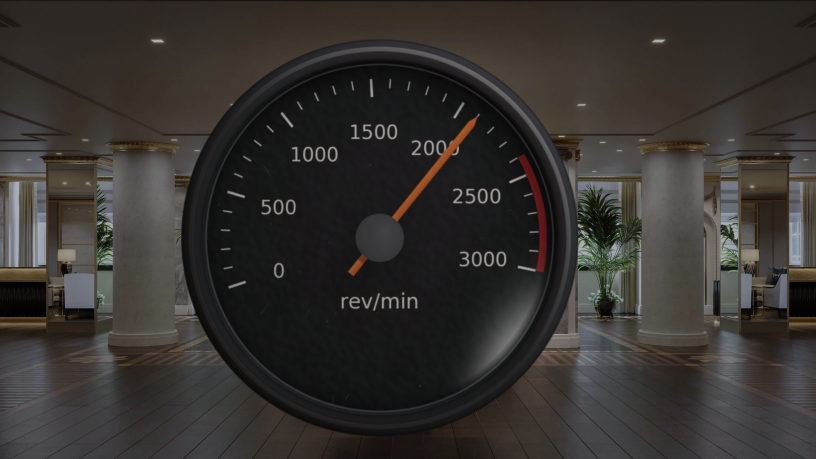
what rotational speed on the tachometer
2100 rpm
